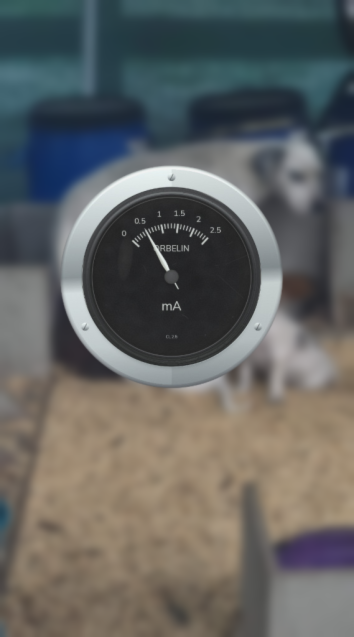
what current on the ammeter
0.5 mA
